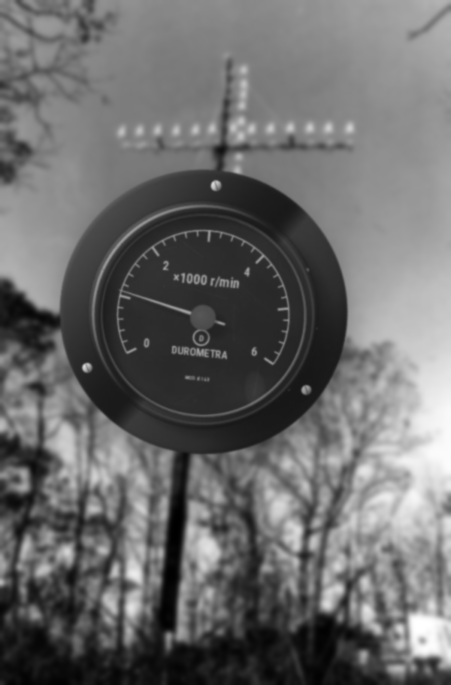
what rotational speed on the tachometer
1100 rpm
